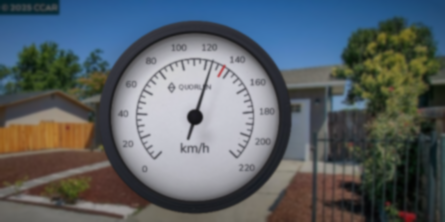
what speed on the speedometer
125 km/h
